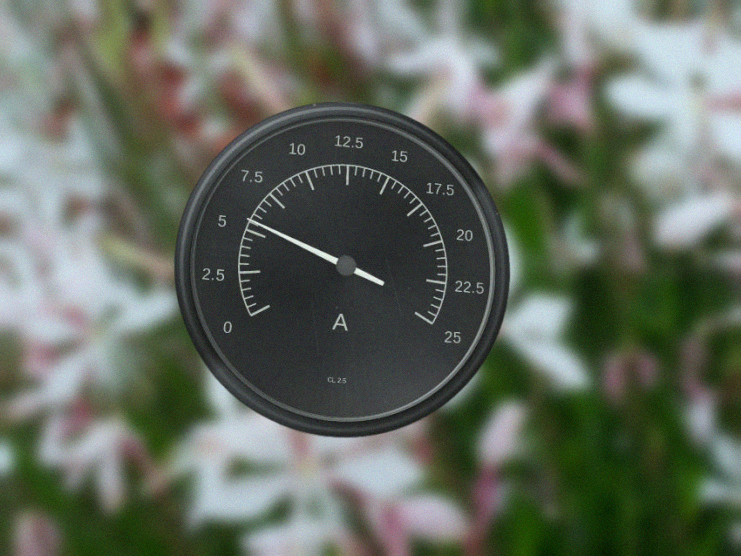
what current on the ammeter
5.5 A
